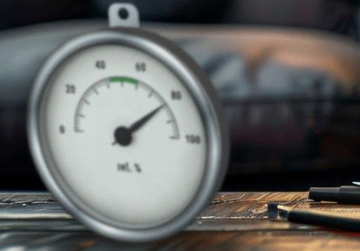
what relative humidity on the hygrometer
80 %
